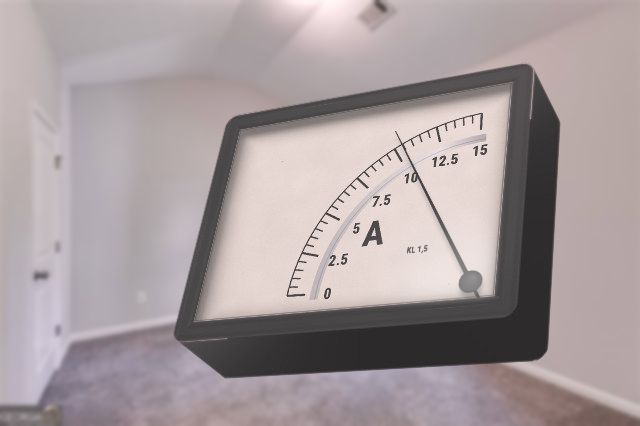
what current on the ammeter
10.5 A
